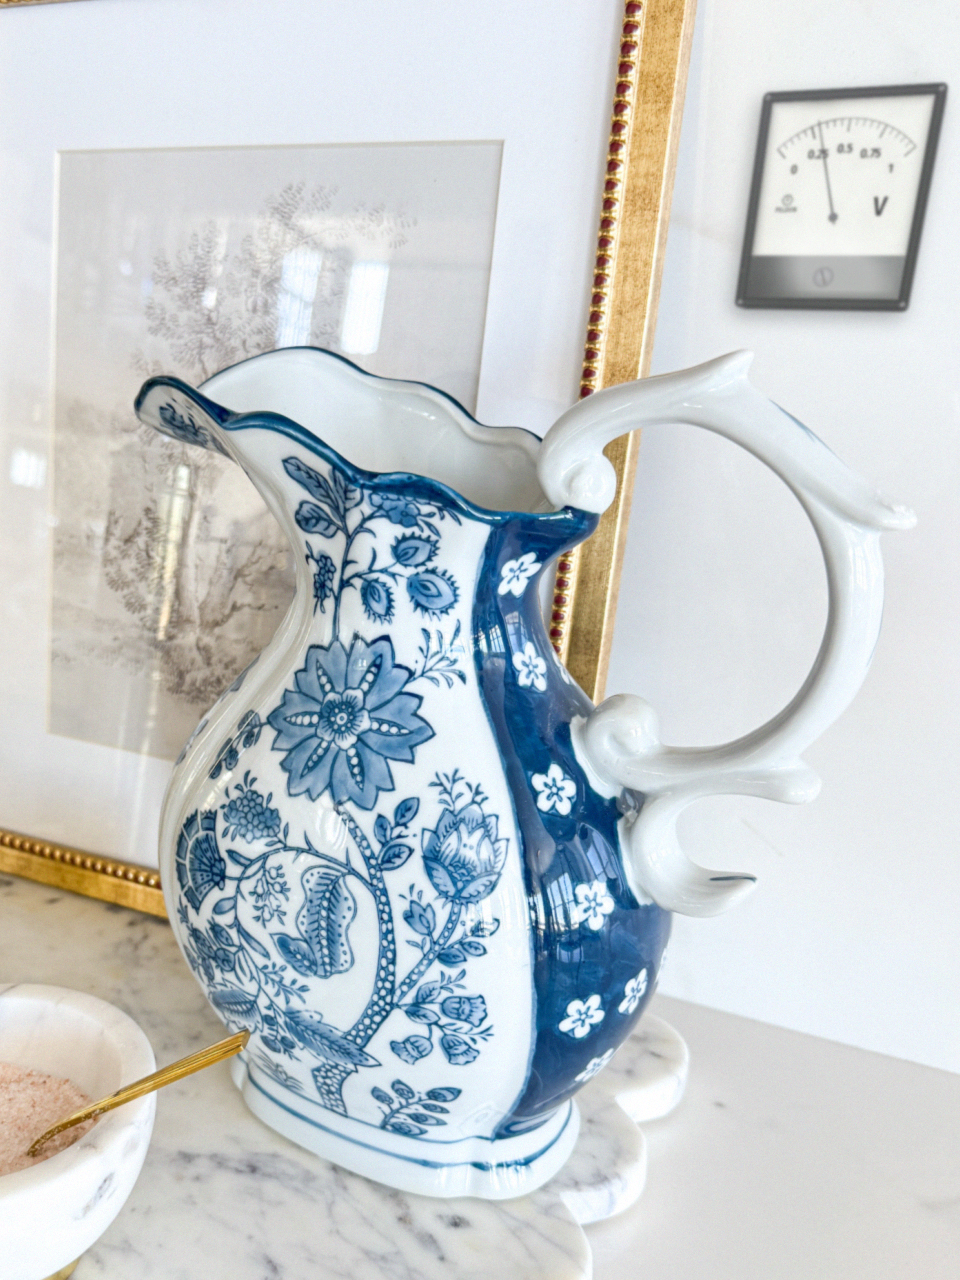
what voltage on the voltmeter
0.3 V
